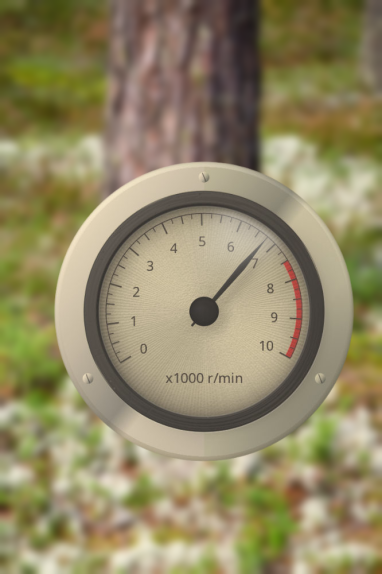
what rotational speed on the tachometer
6750 rpm
